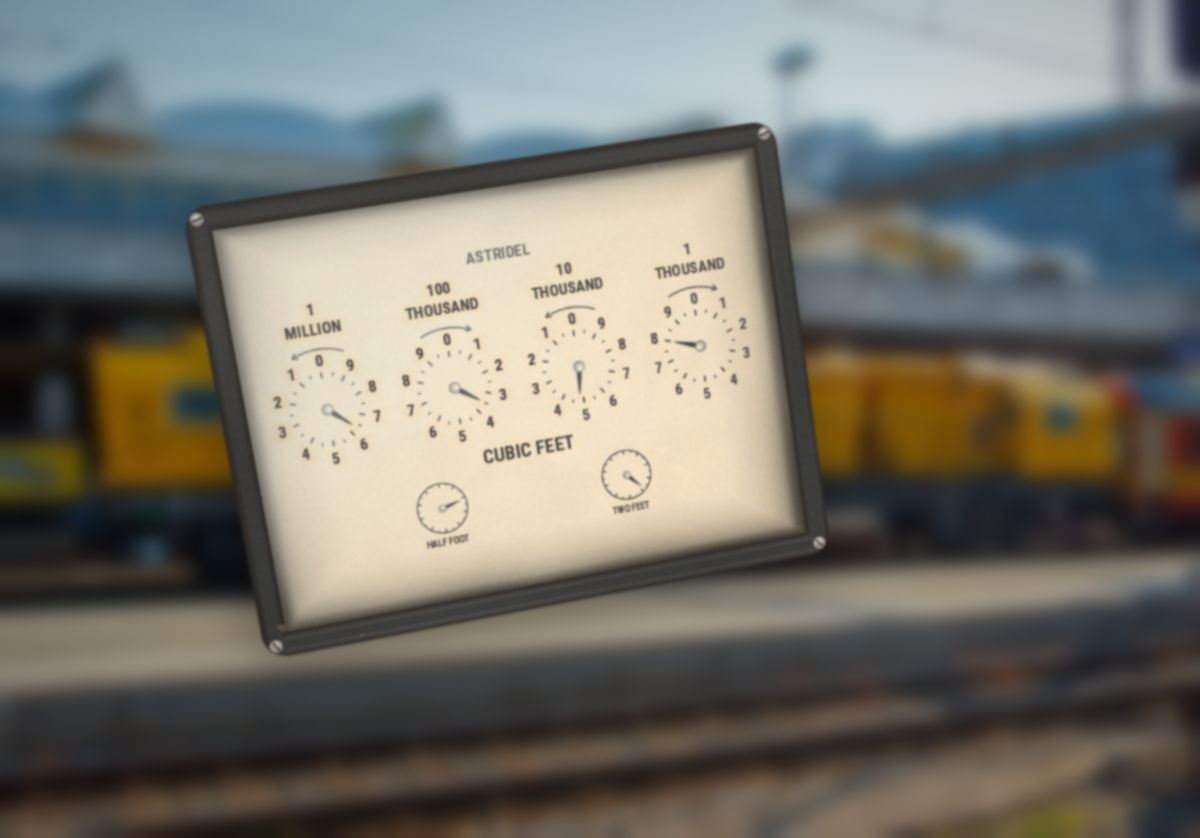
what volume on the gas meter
634800 ft³
